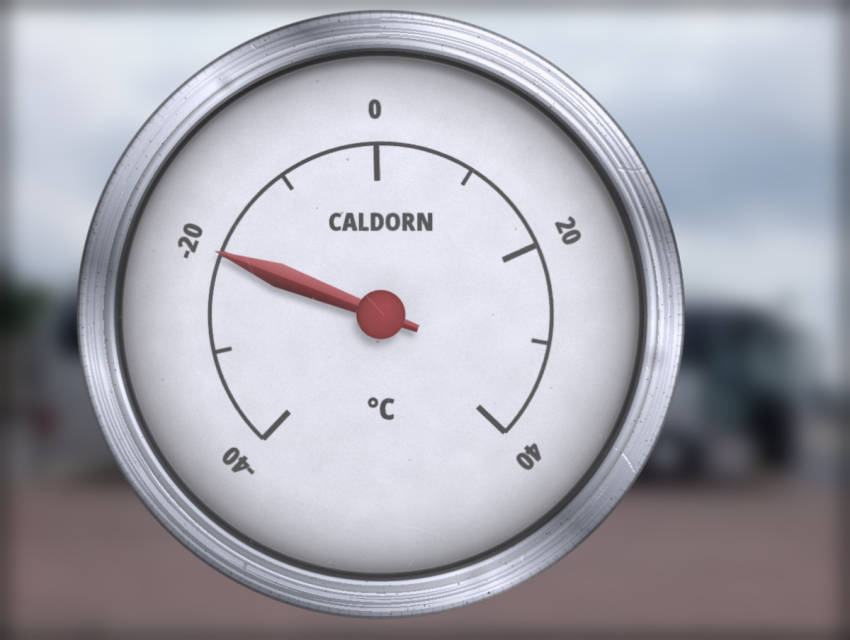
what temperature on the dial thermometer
-20 °C
